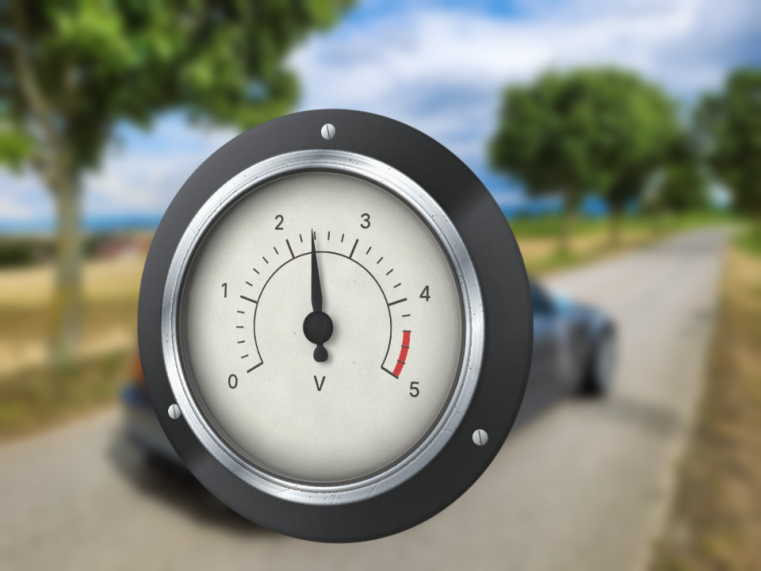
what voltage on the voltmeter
2.4 V
